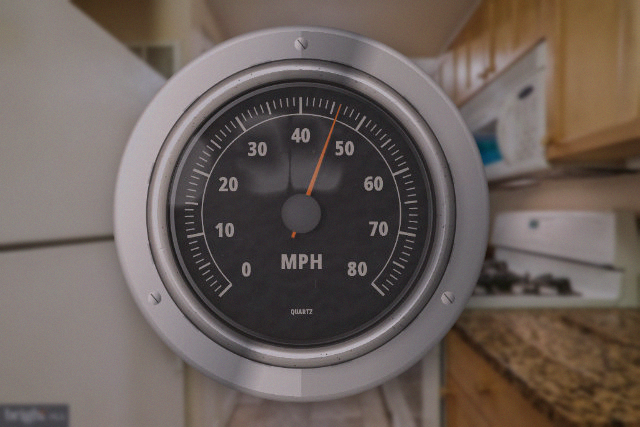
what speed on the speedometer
46 mph
